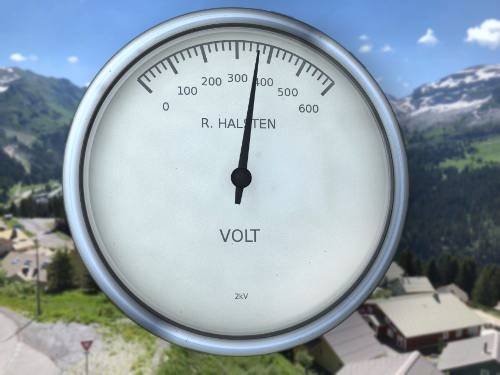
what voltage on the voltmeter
360 V
